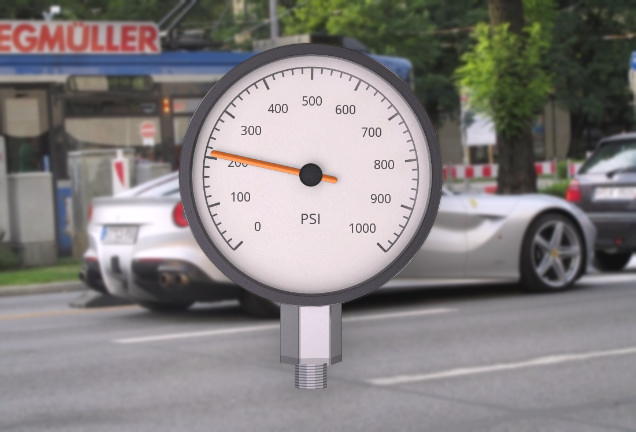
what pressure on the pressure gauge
210 psi
